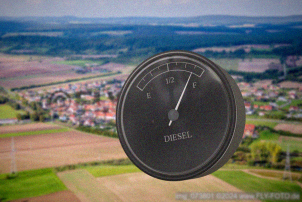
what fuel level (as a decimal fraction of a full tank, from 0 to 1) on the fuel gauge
0.875
